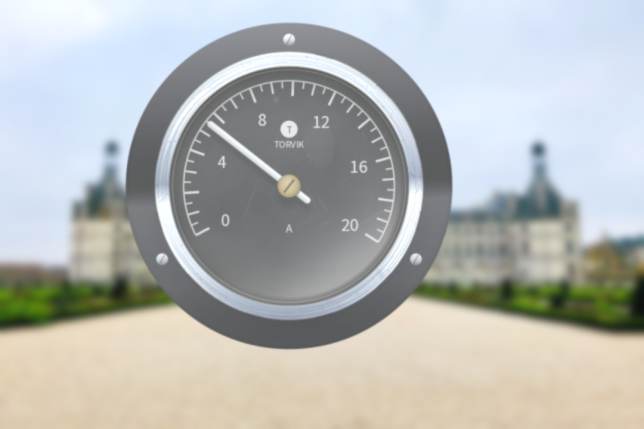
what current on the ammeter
5.5 A
